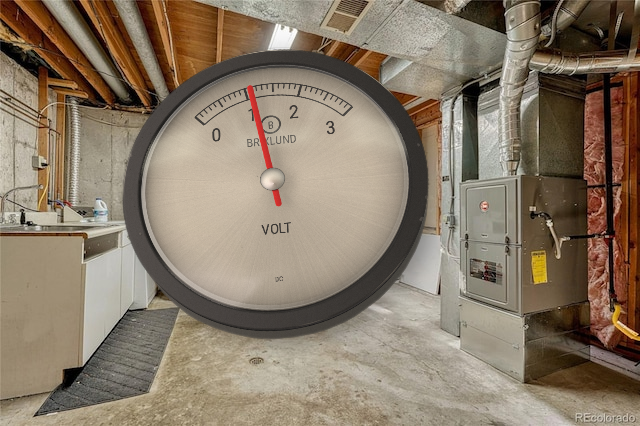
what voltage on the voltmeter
1.1 V
